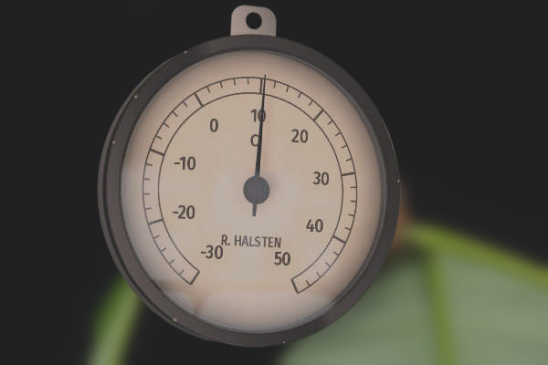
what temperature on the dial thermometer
10 °C
